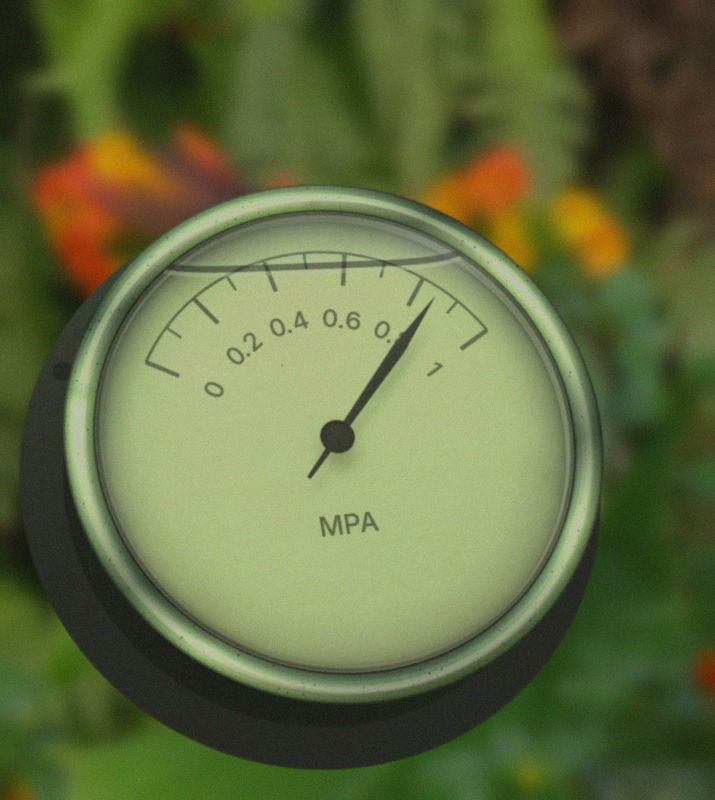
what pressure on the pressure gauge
0.85 MPa
